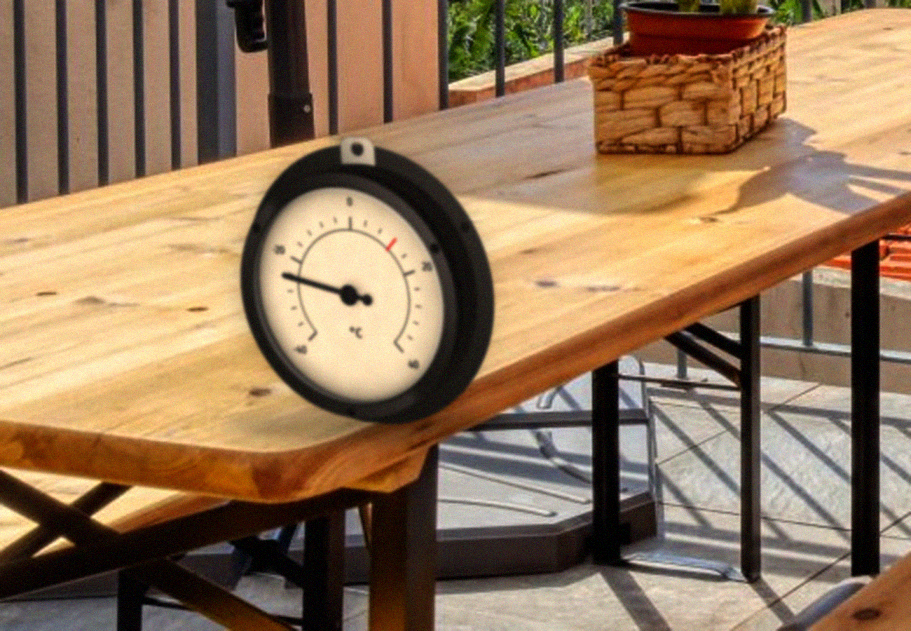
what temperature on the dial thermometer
-24 °C
